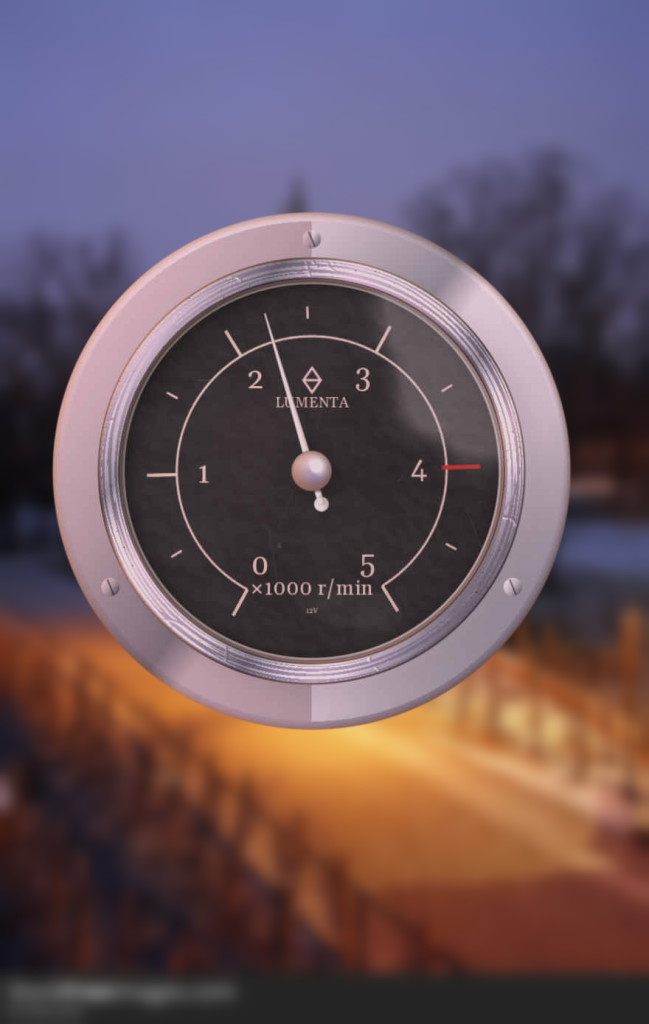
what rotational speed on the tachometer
2250 rpm
